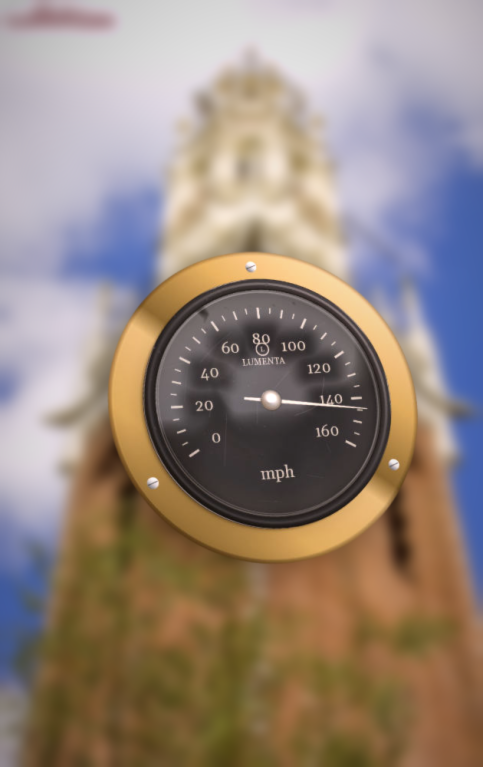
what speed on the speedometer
145 mph
